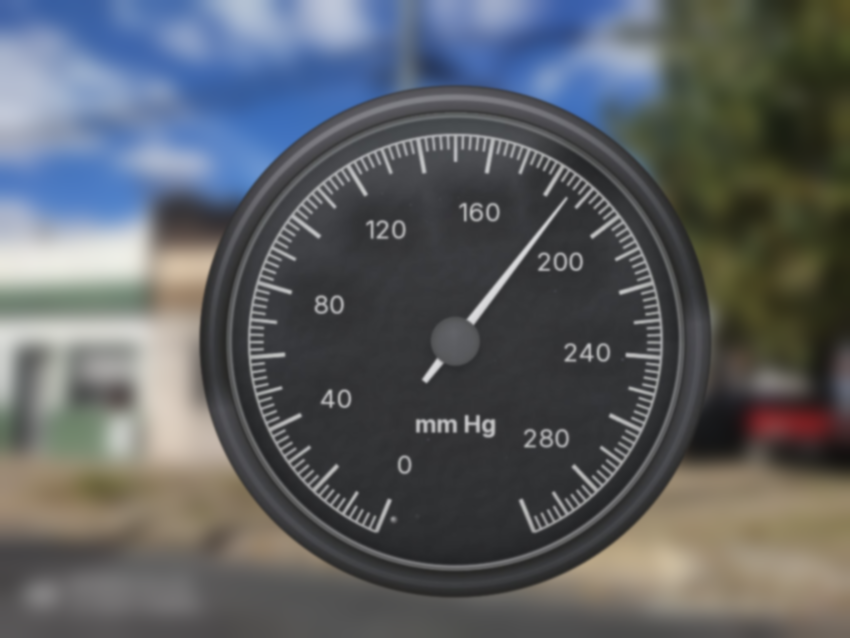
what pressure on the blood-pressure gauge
186 mmHg
